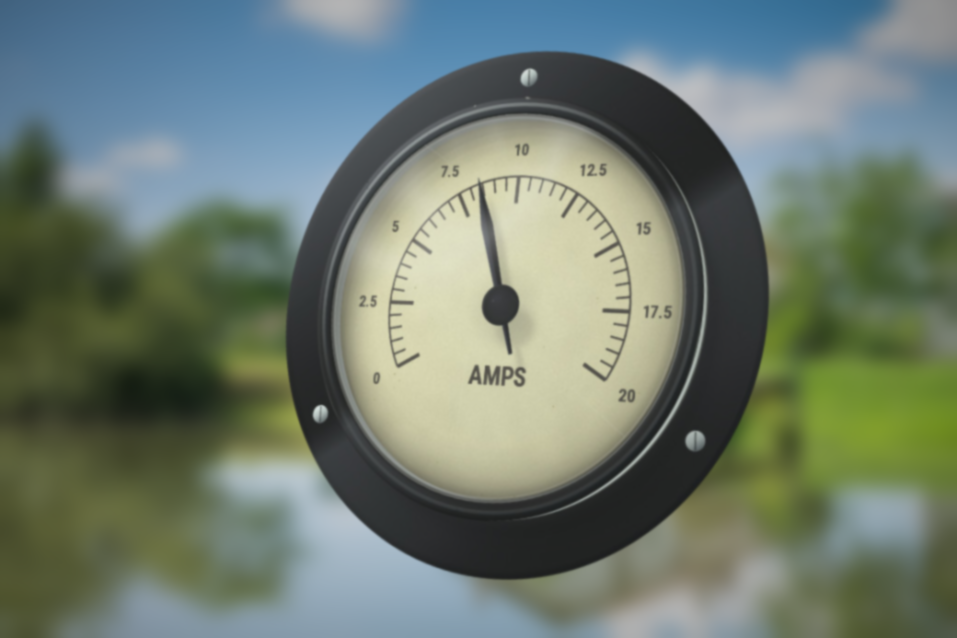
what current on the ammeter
8.5 A
